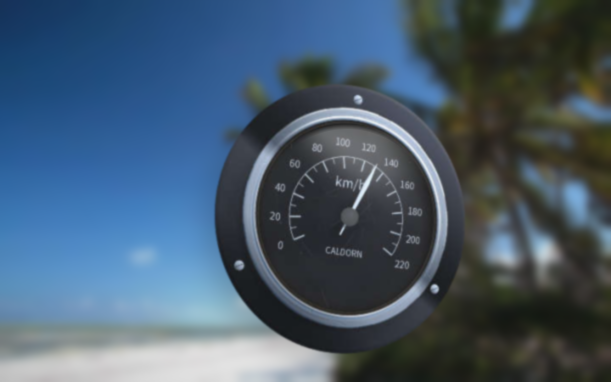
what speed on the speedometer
130 km/h
